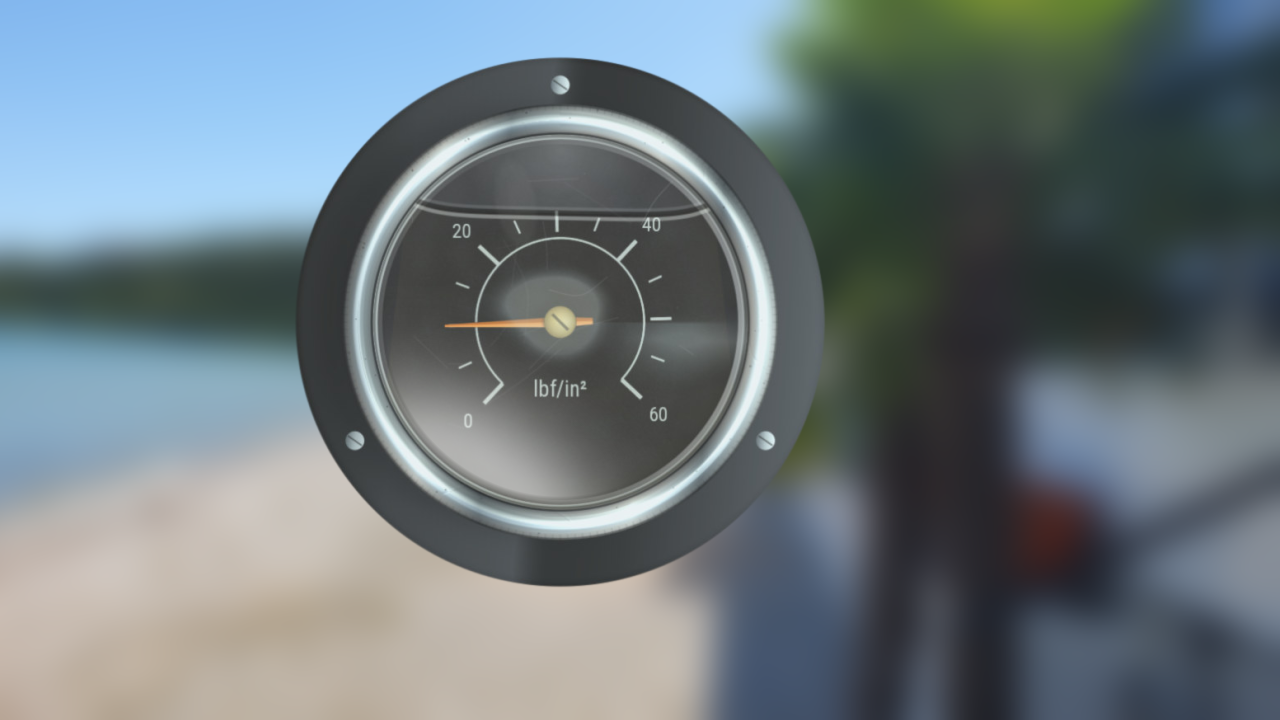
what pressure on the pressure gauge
10 psi
